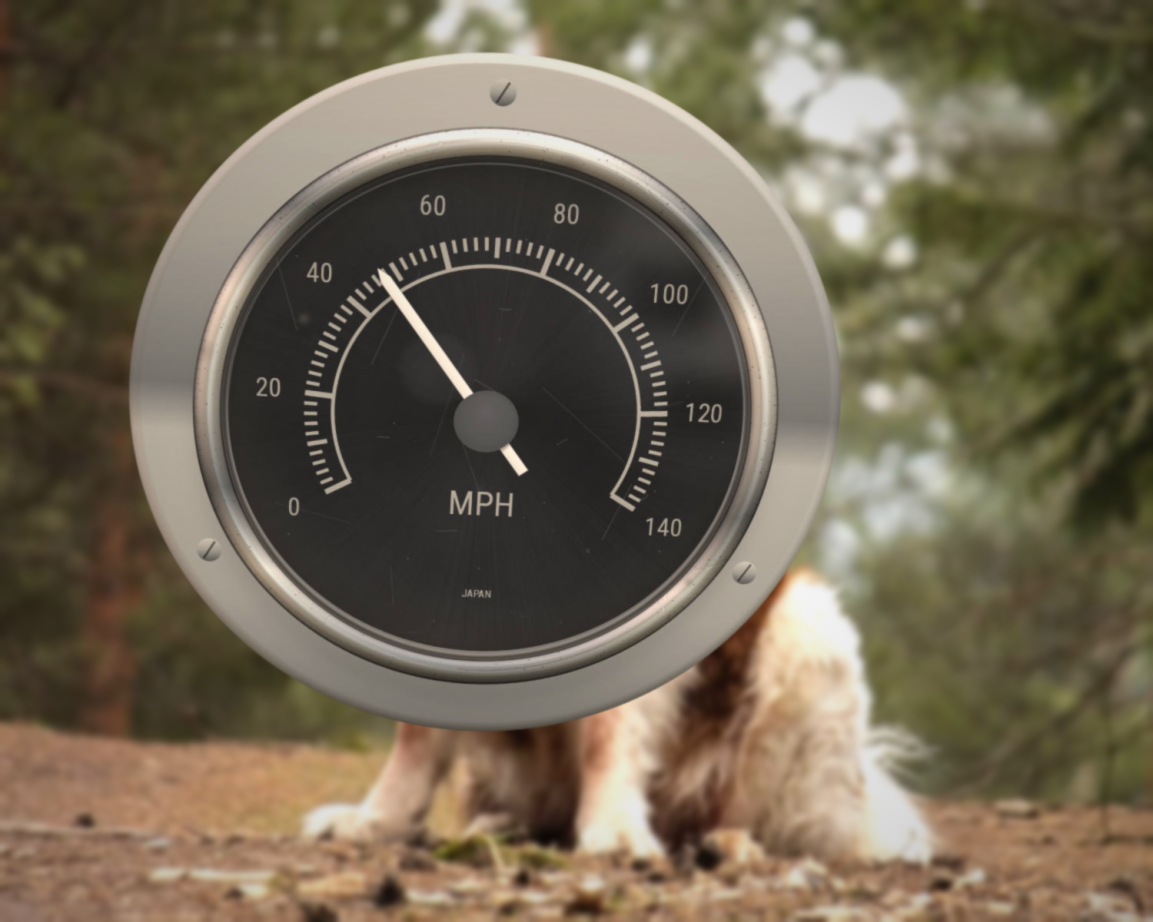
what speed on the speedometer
48 mph
